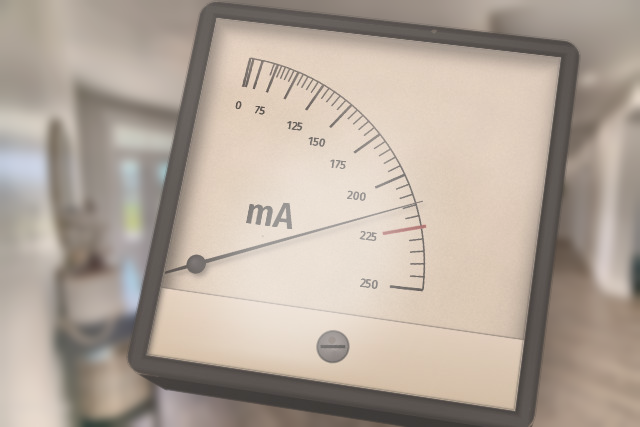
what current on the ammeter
215 mA
